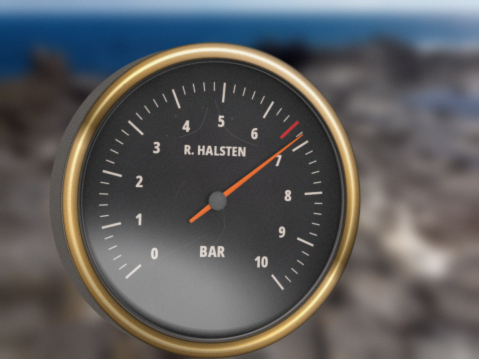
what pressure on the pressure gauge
6.8 bar
